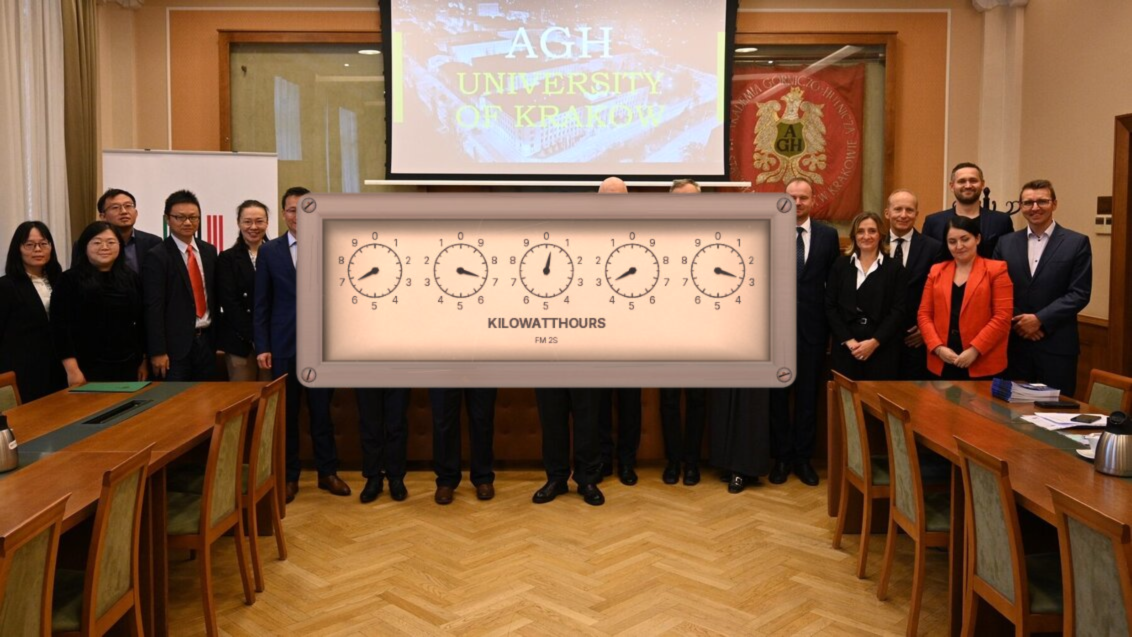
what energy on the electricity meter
67033 kWh
